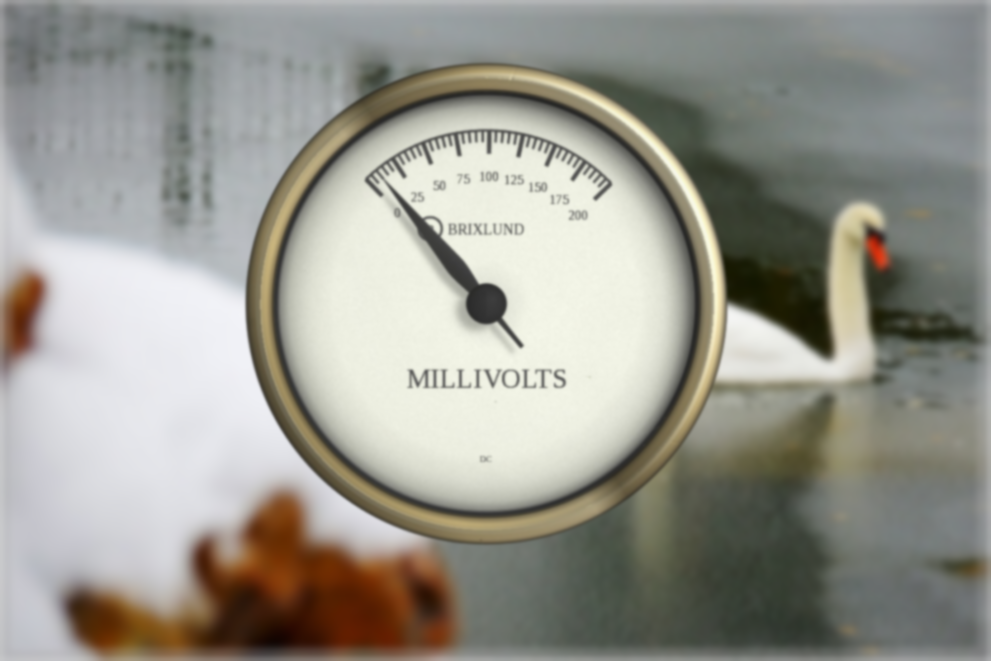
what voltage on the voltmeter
10 mV
